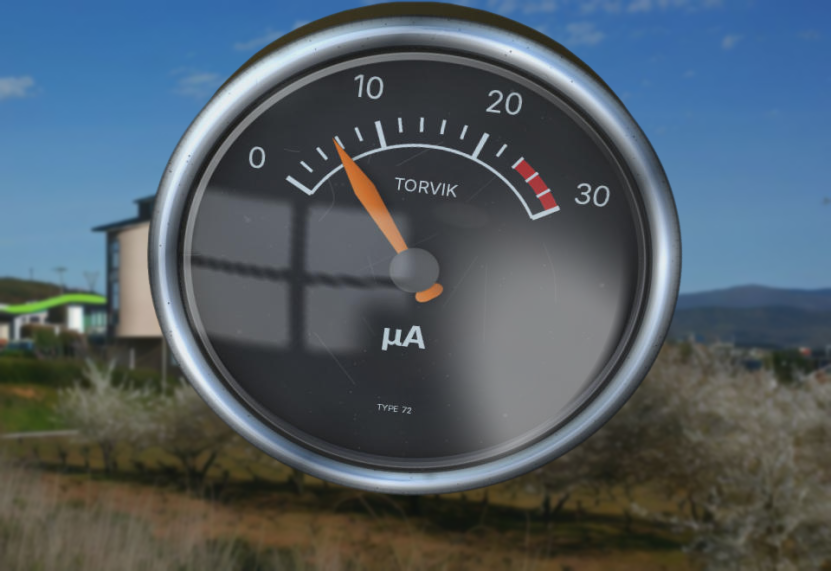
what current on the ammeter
6 µA
